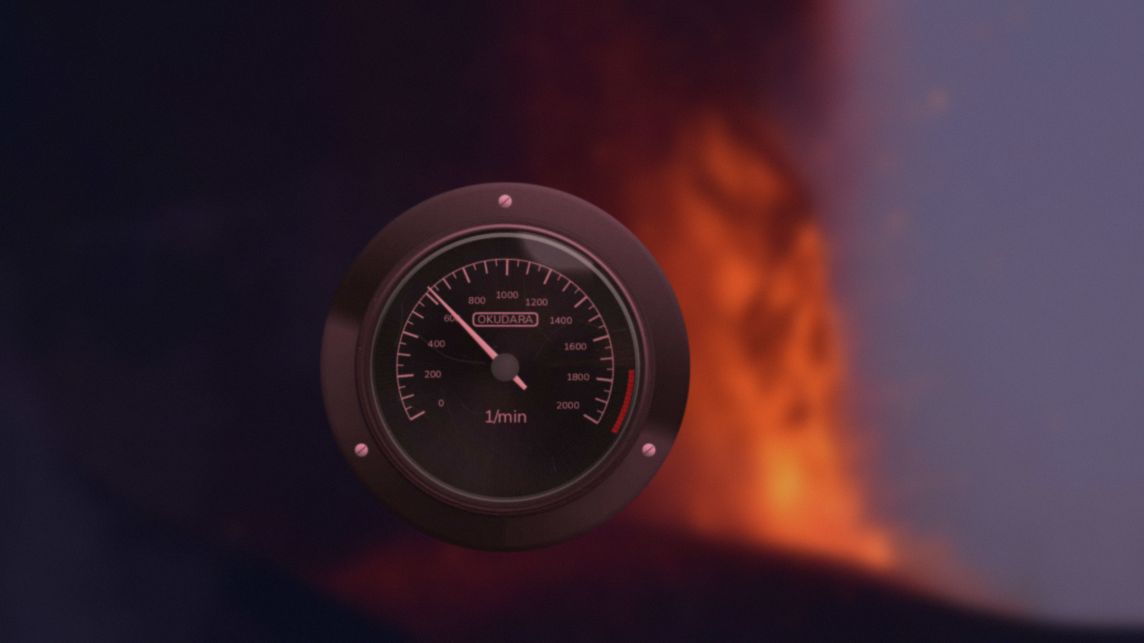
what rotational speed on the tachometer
625 rpm
